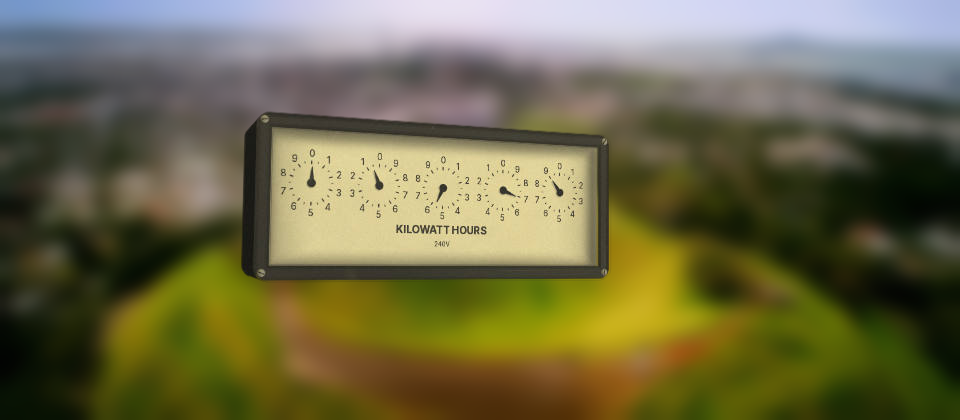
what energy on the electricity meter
569 kWh
